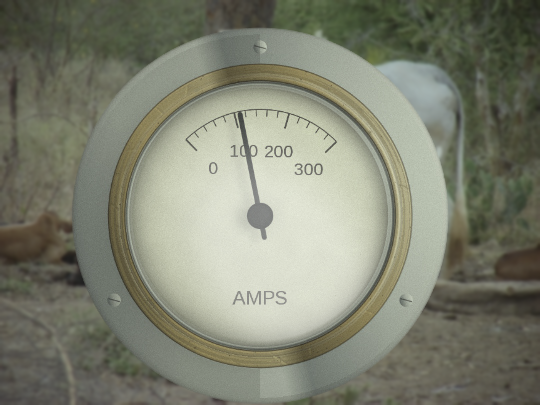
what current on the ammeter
110 A
